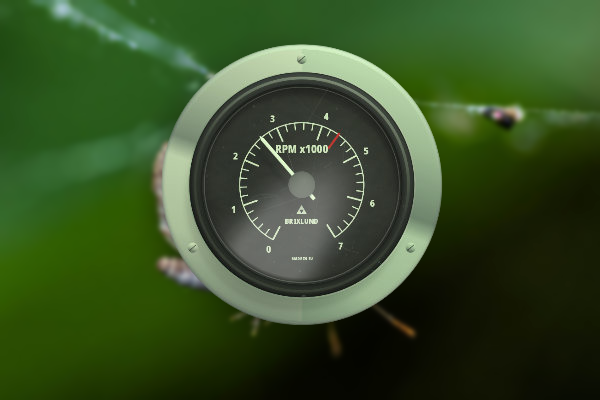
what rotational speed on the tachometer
2600 rpm
